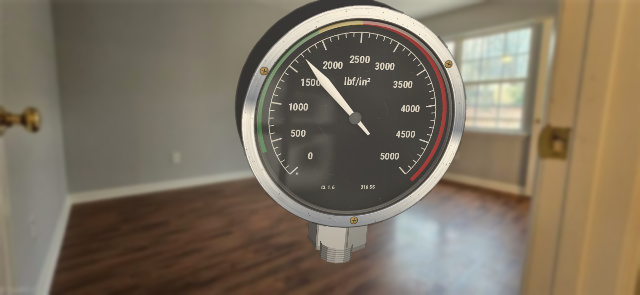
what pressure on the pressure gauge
1700 psi
